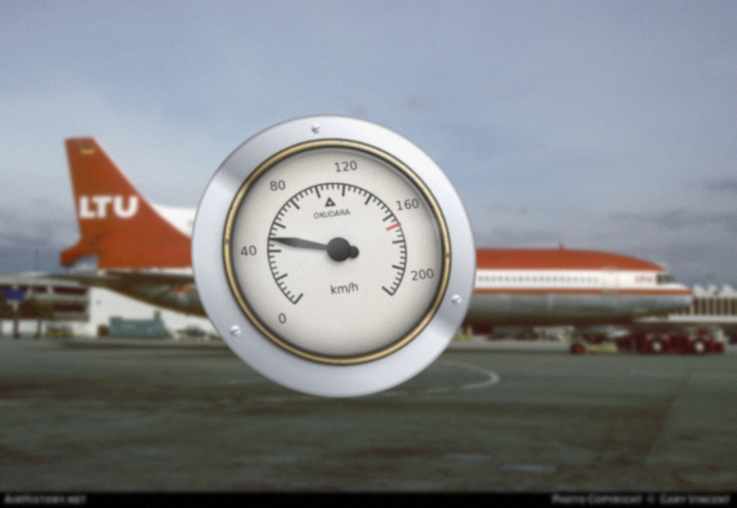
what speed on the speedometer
48 km/h
